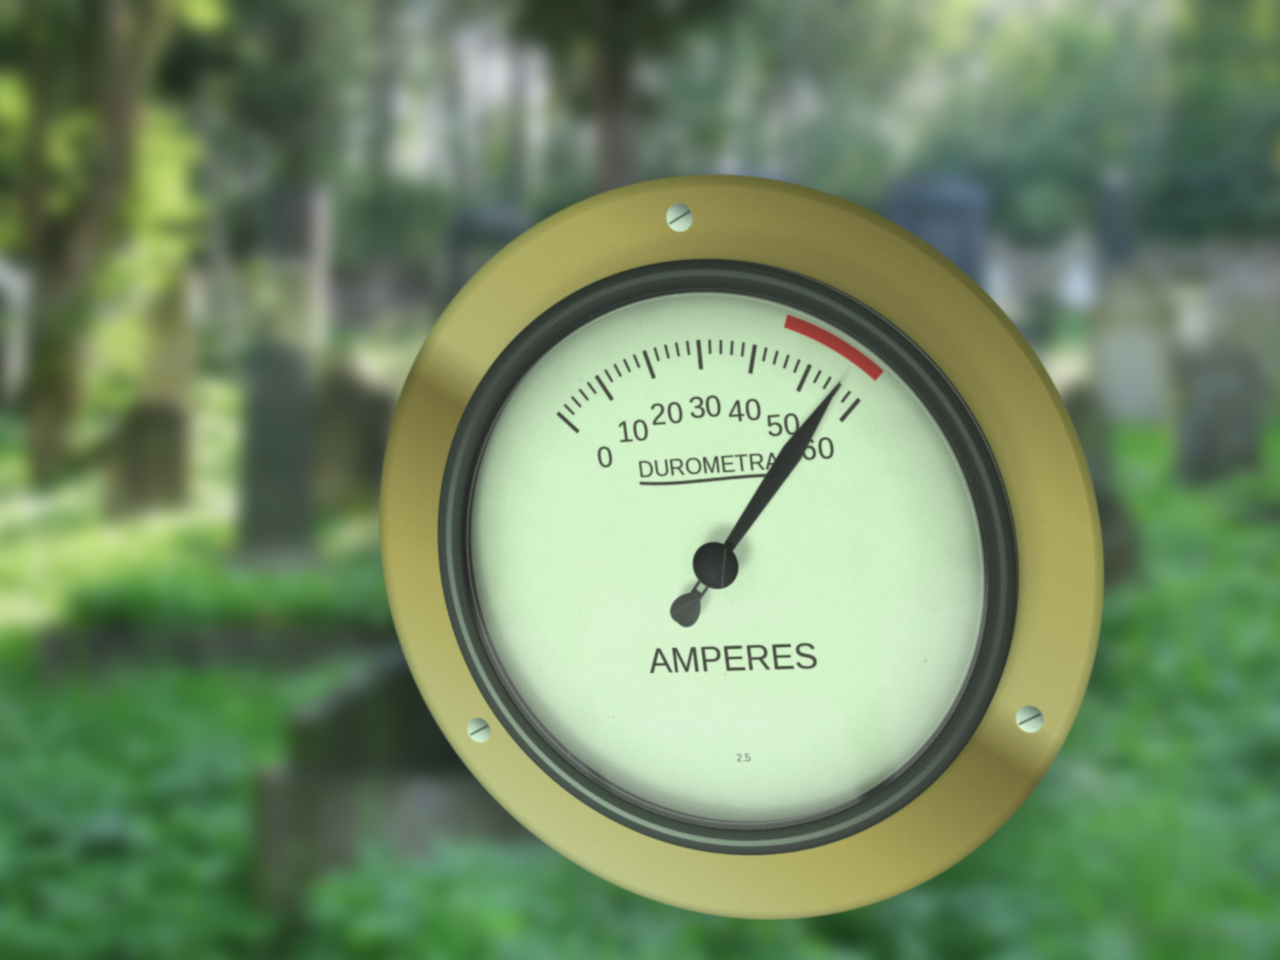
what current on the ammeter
56 A
